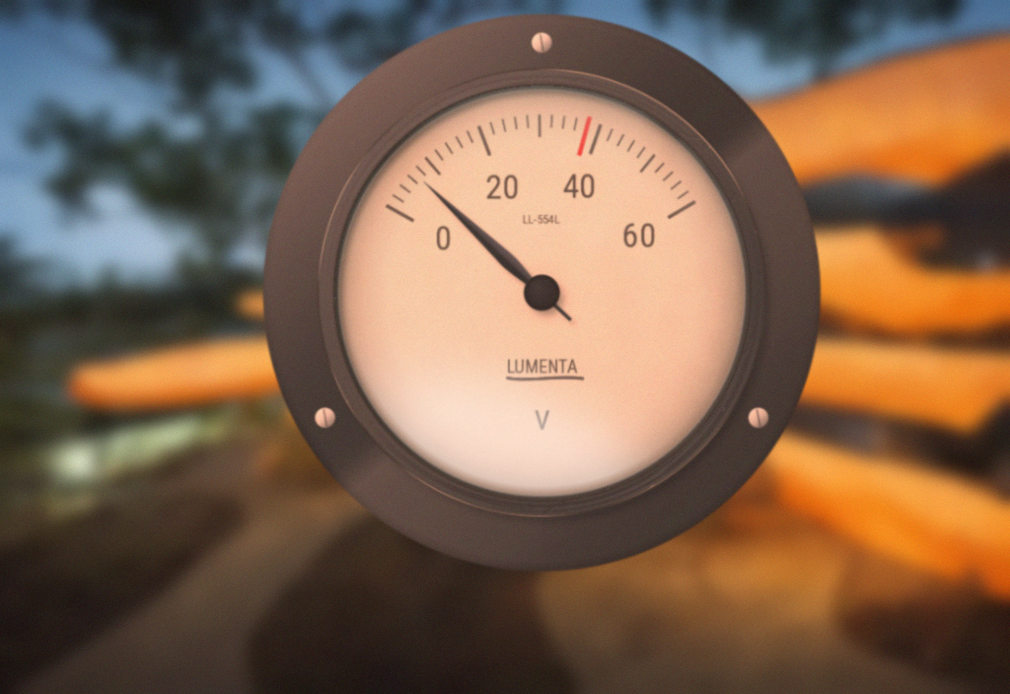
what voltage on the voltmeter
7 V
